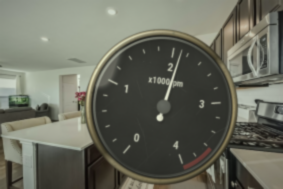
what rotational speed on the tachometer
2100 rpm
